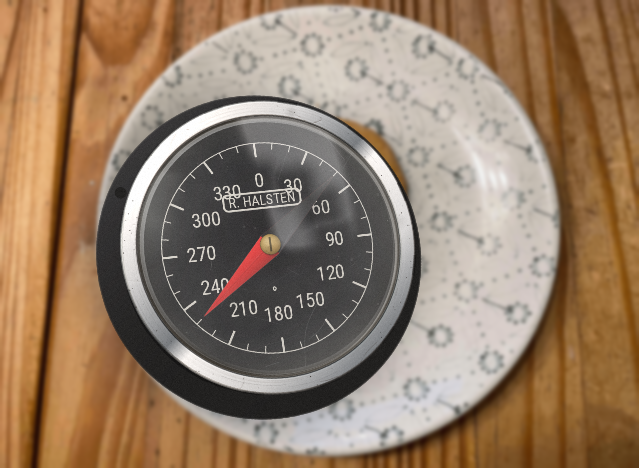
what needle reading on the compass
230 °
